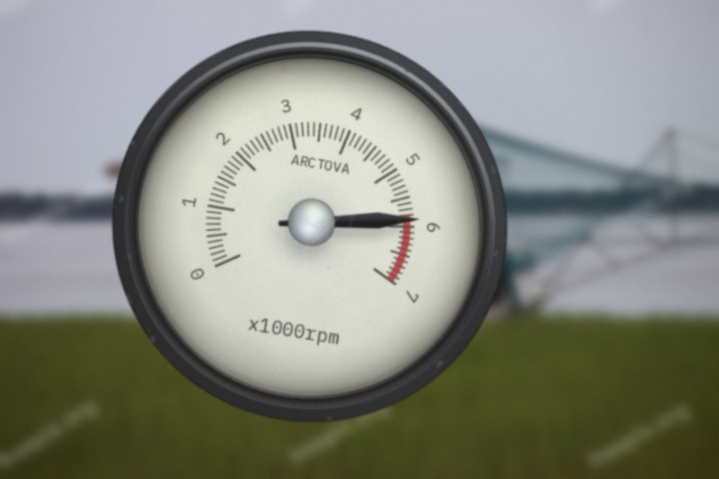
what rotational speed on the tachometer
5900 rpm
